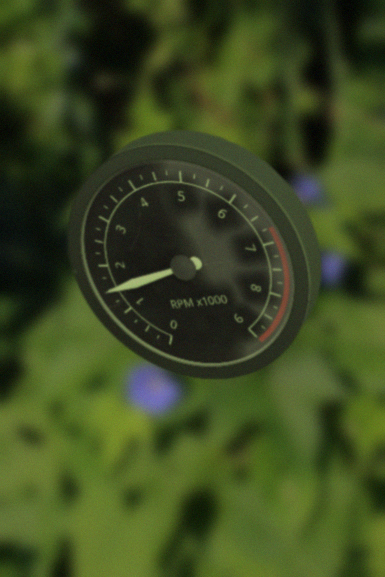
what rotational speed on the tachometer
1500 rpm
